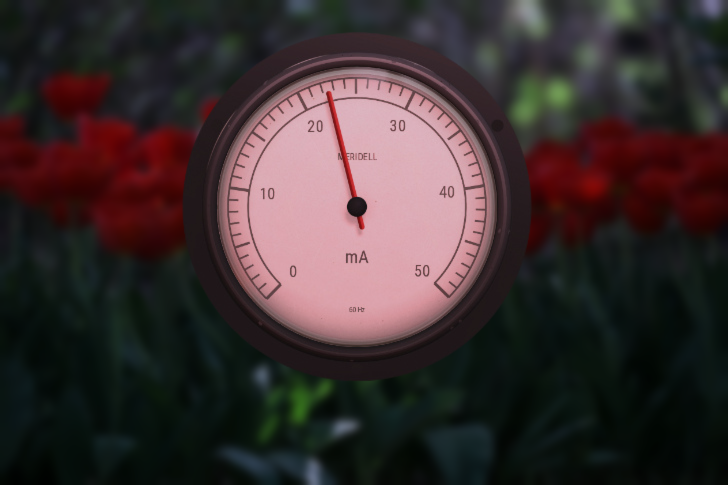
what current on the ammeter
22.5 mA
